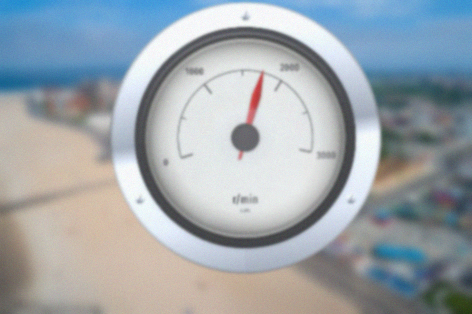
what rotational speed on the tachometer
1750 rpm
